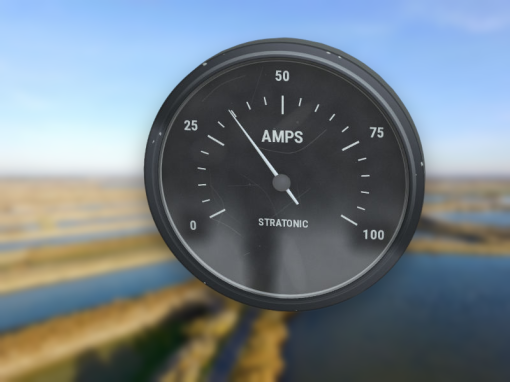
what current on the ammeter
35 A
